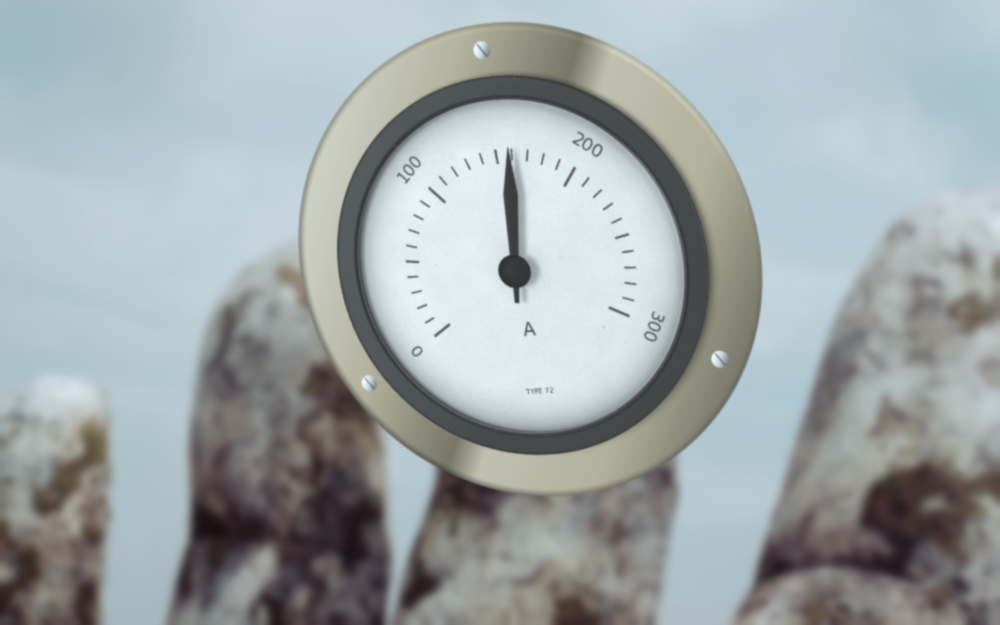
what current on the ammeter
160 A
